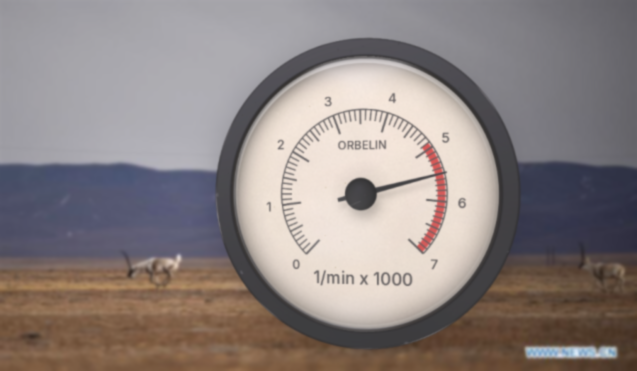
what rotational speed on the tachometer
5500 rpm
